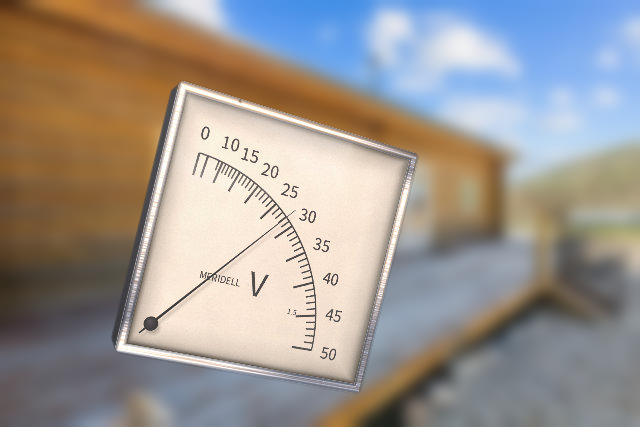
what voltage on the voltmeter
28 V
